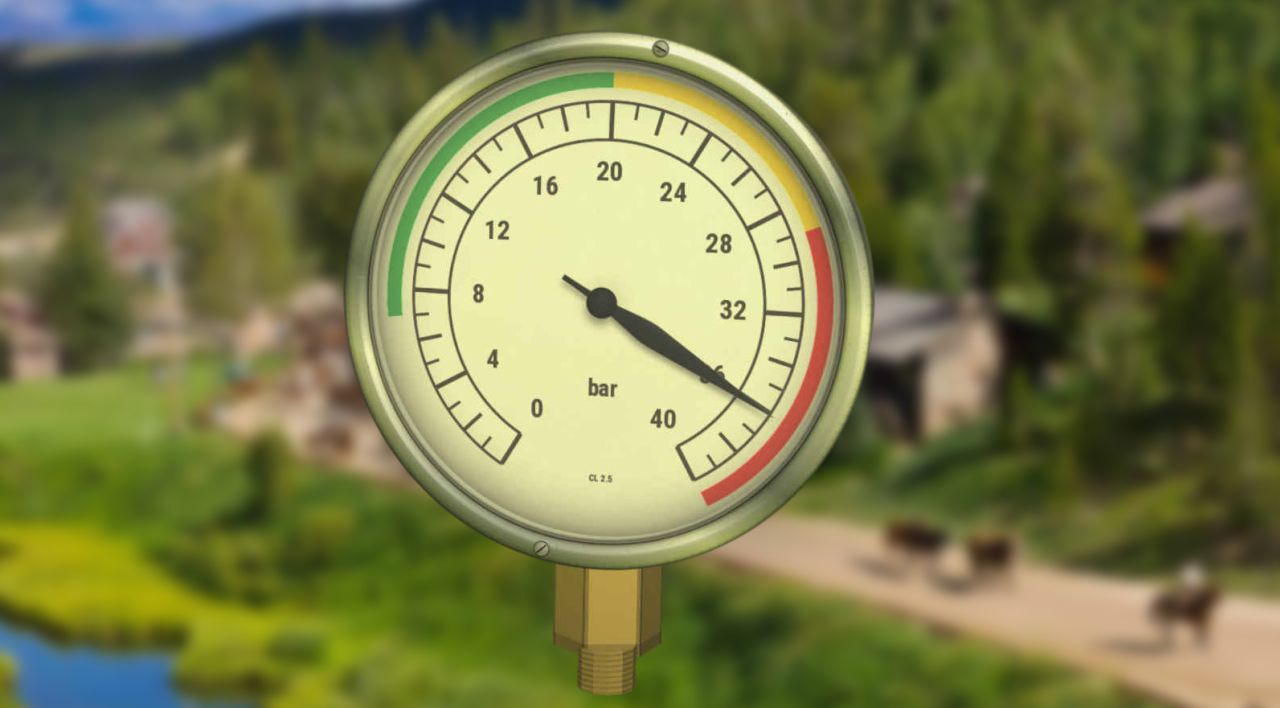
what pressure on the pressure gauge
36 bar
